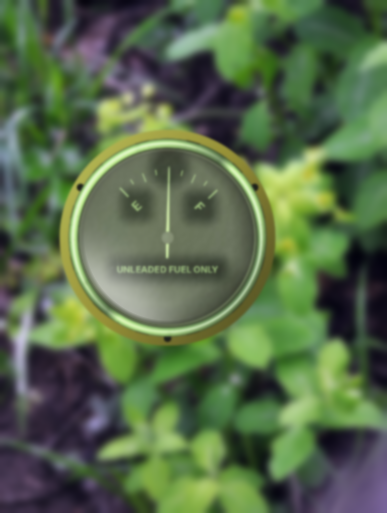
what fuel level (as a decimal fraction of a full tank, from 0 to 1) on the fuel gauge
0.5
